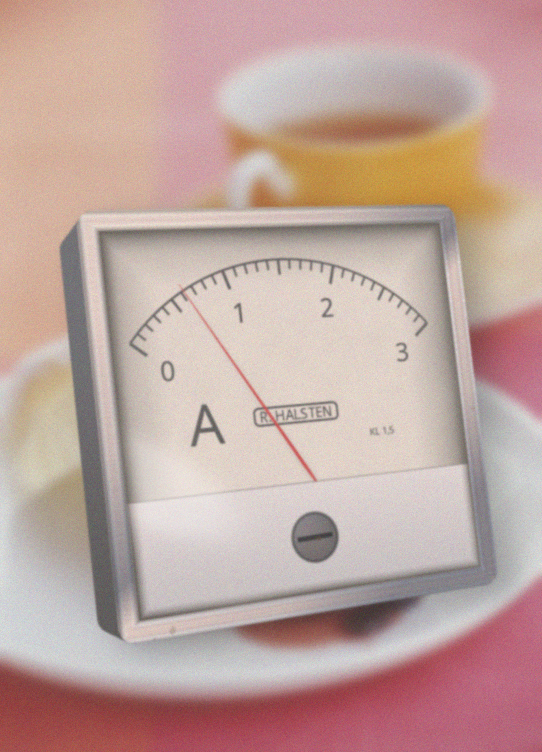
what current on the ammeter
0.6 A
